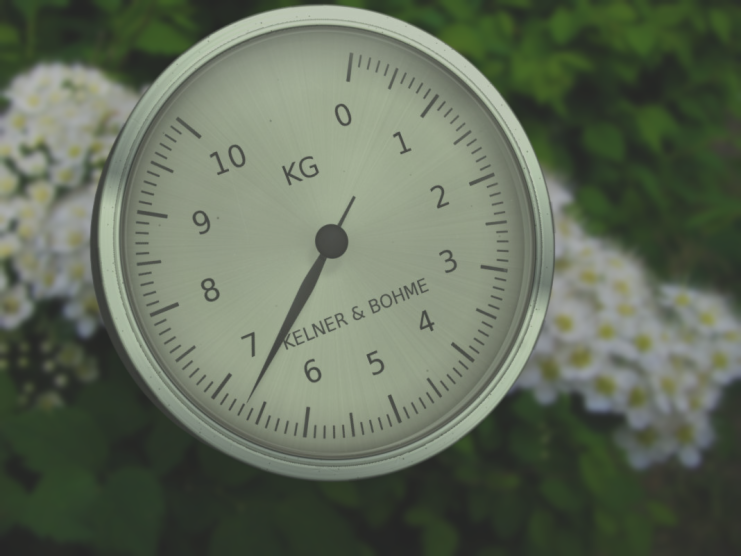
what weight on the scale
6.7 kg
